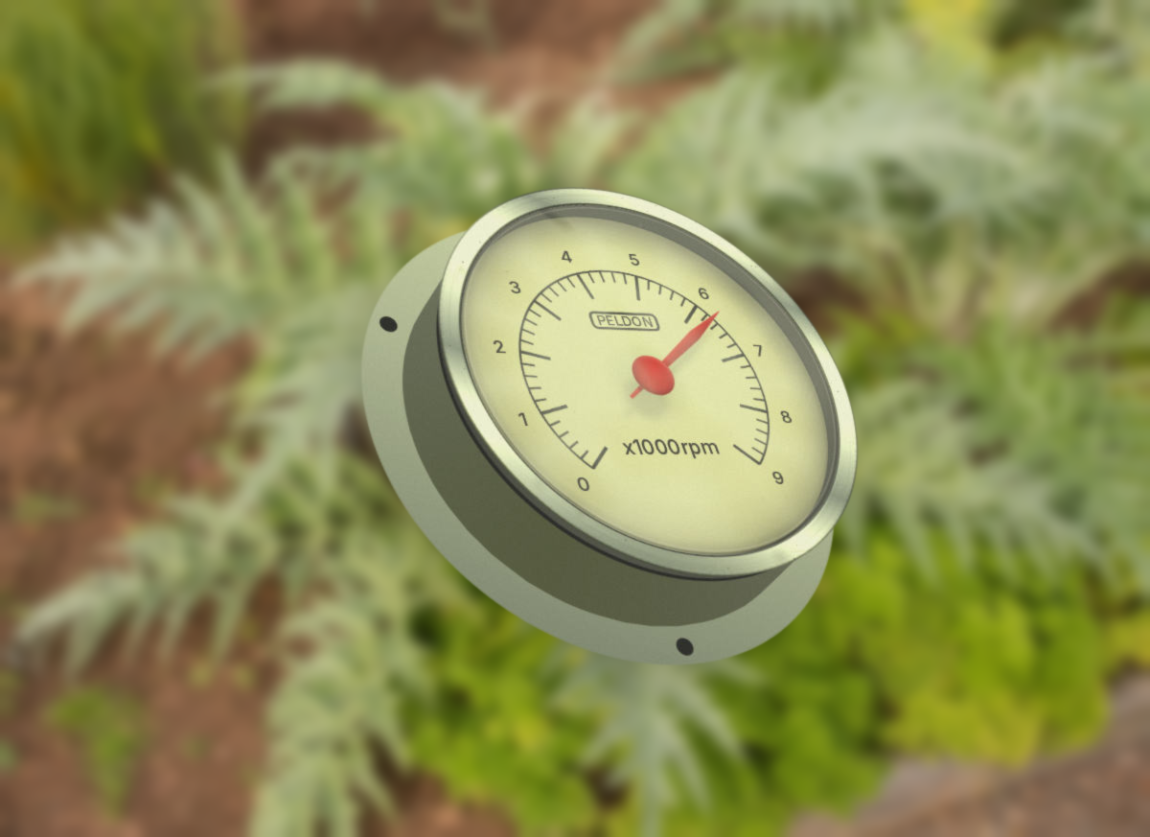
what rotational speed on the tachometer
6300 rpm
